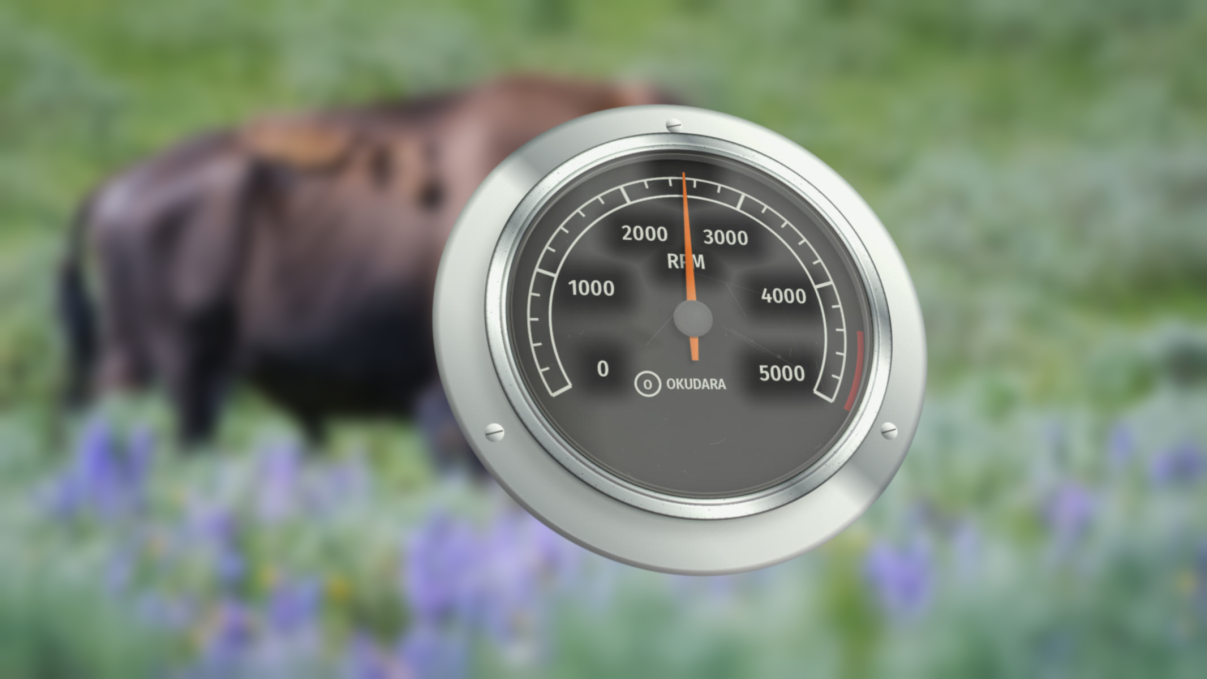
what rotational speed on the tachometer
2500 rpm
